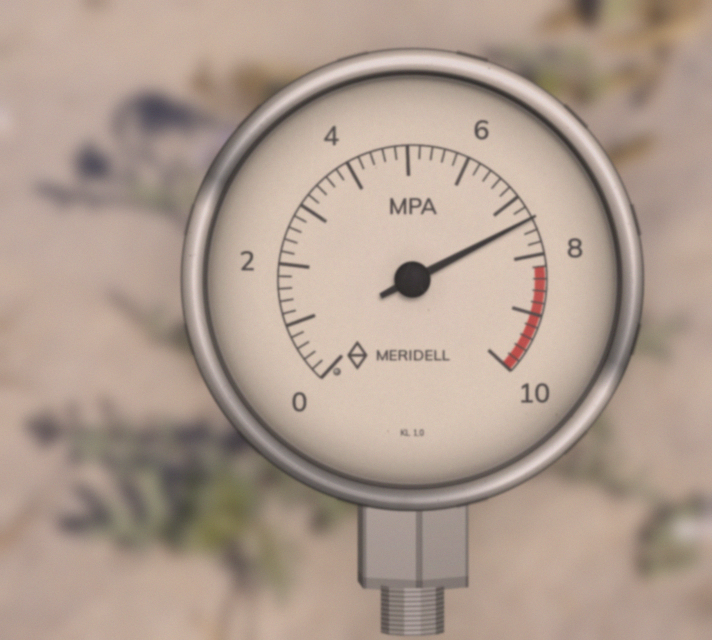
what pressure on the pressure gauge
7.4 MPa
